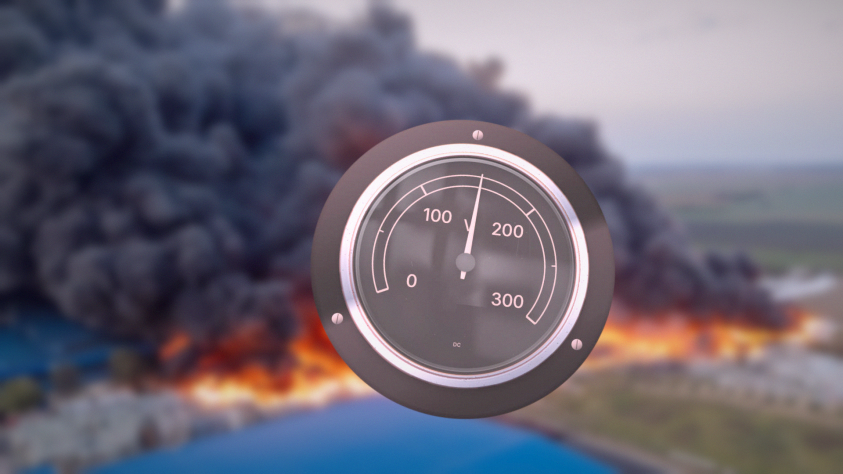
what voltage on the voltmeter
150 V
